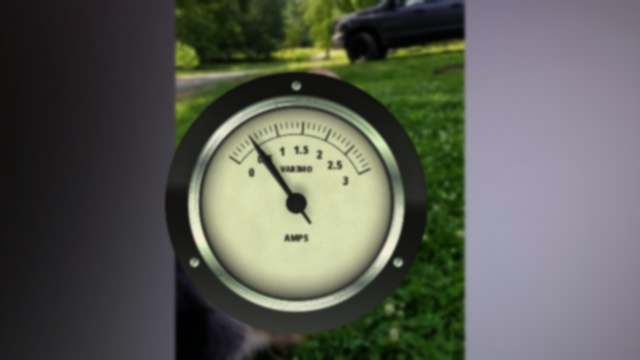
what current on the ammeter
0.5 A
